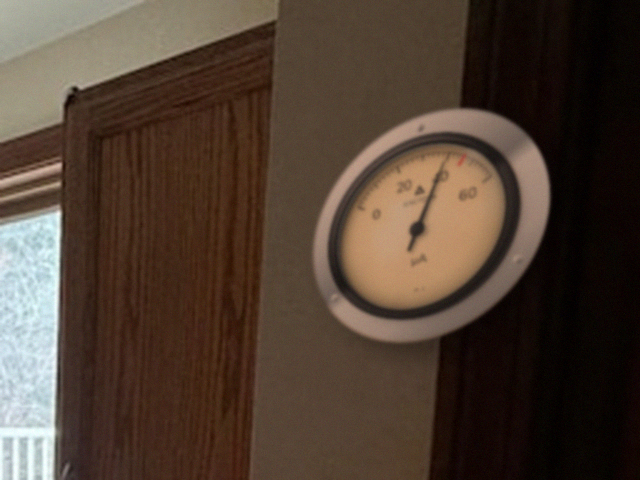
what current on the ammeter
40 µA
